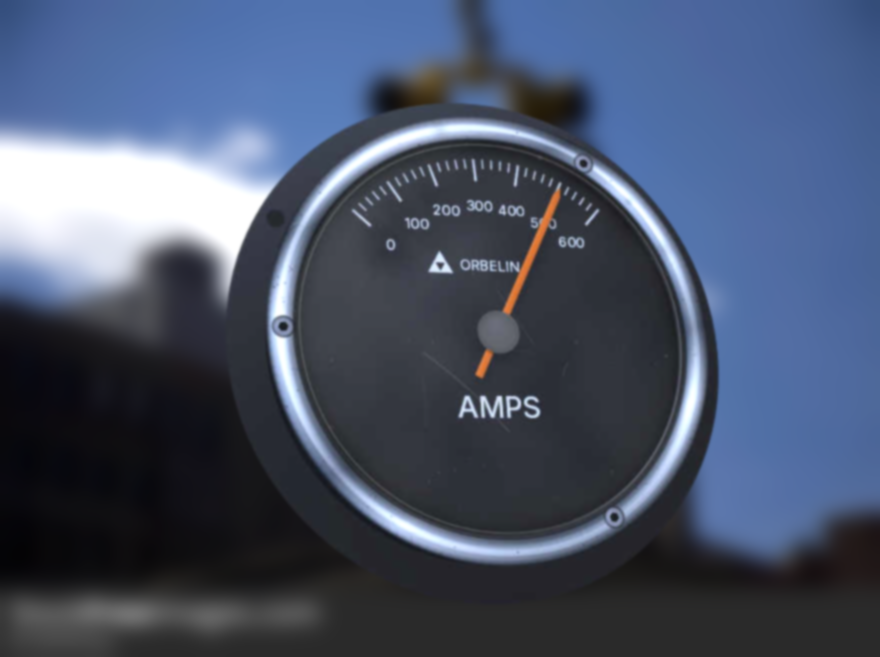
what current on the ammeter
500 A
